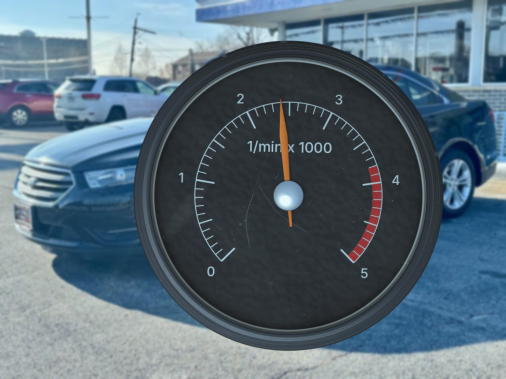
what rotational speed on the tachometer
2400 rpm
